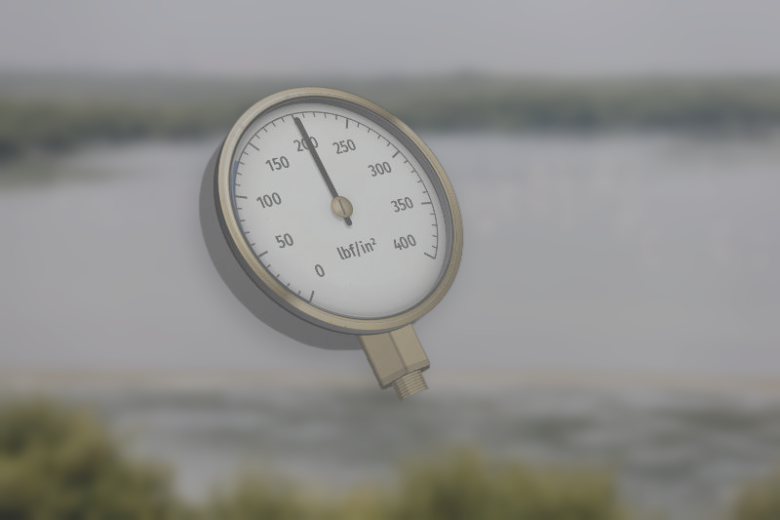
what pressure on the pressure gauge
200 psi
